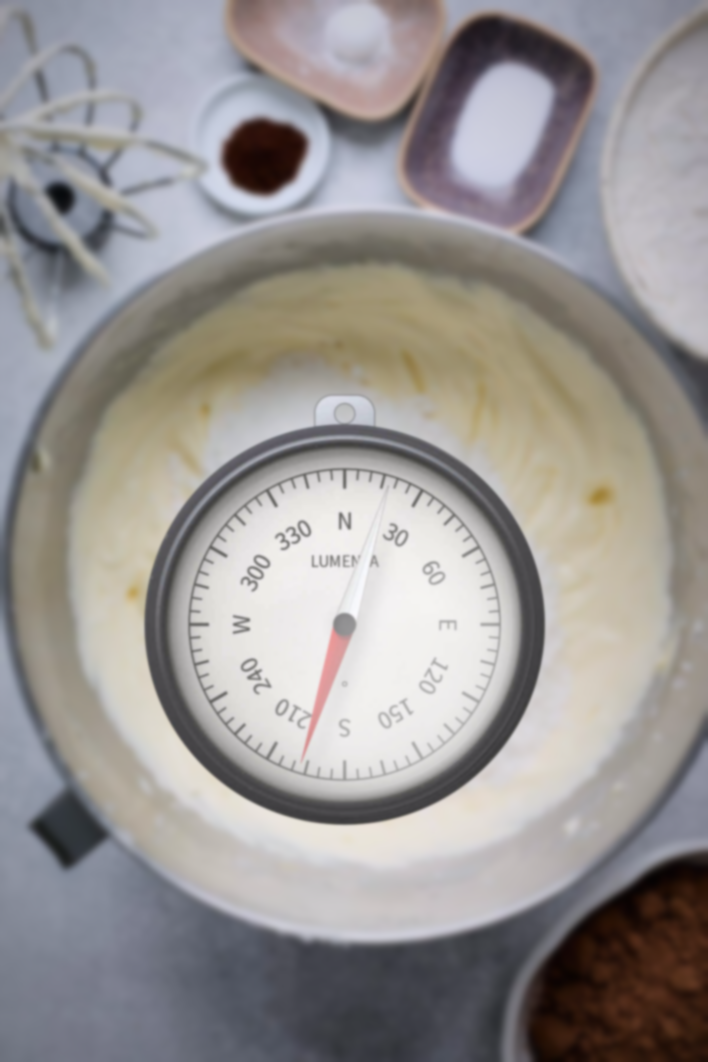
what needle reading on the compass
197.5 °
